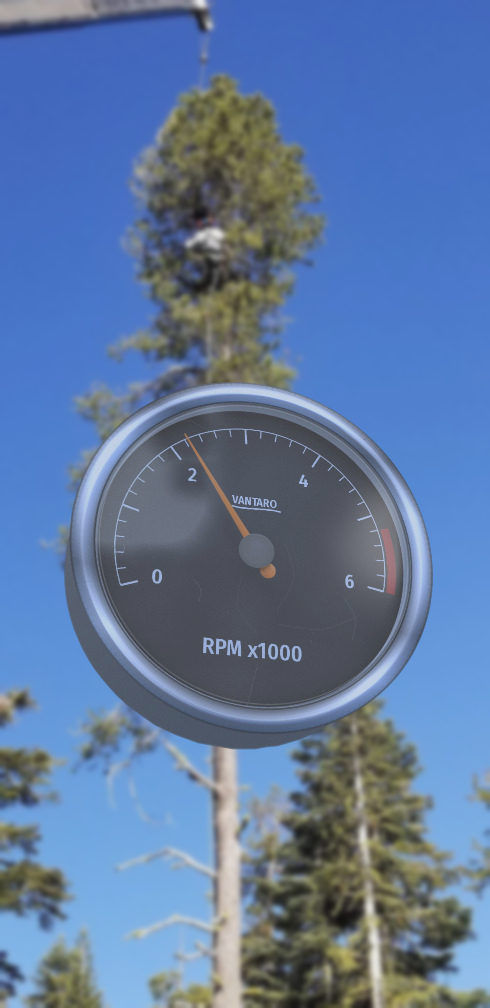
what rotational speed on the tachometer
2200 rpm
